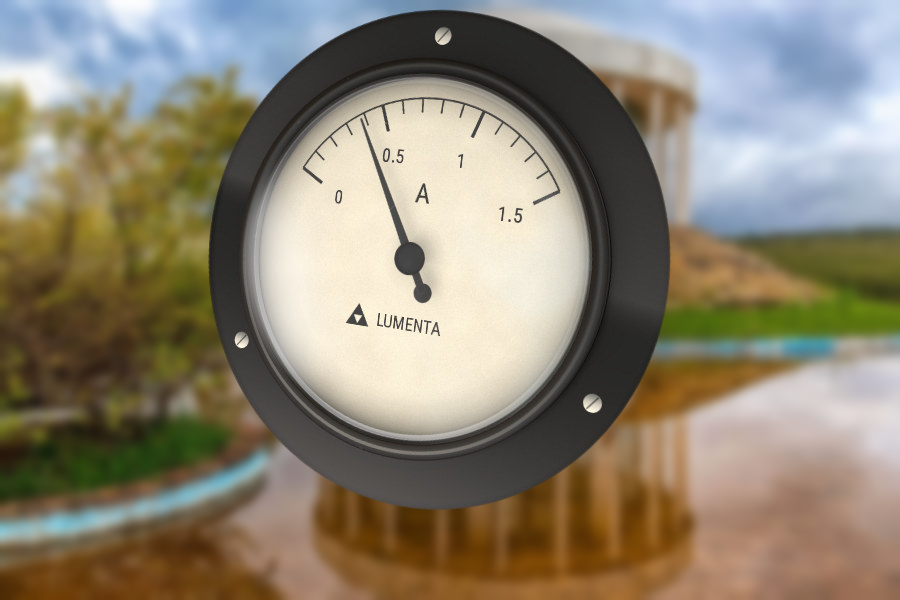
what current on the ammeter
0.4 A
